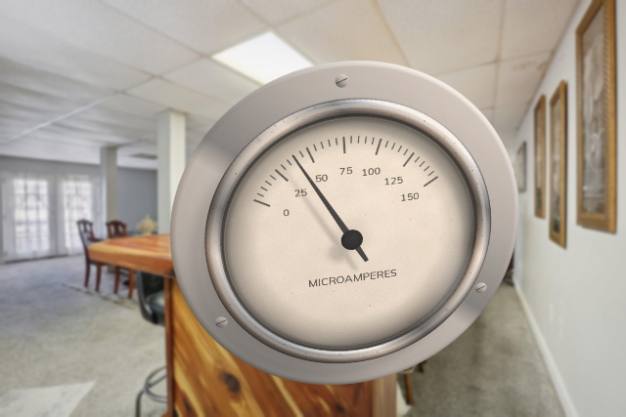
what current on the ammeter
40 µA
